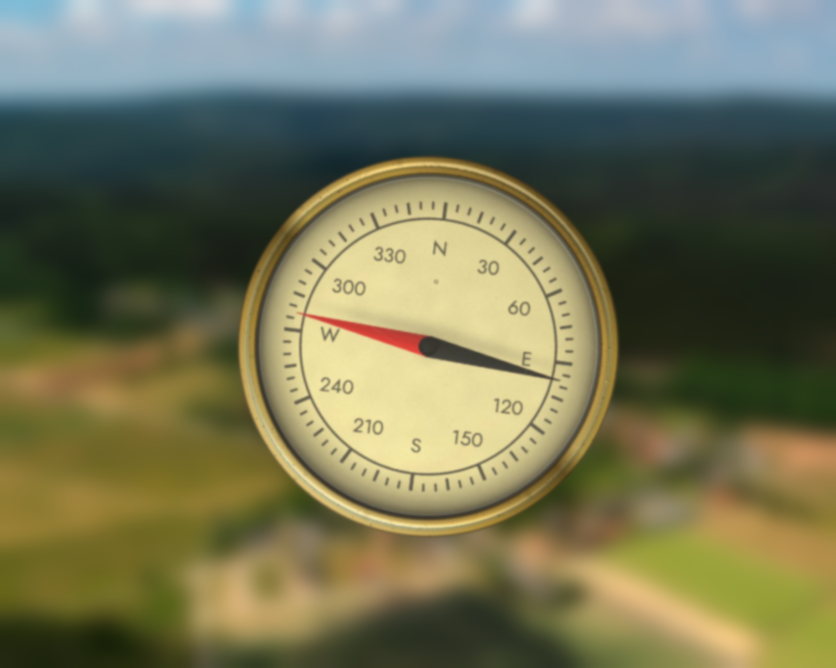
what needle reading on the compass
277.5 °
